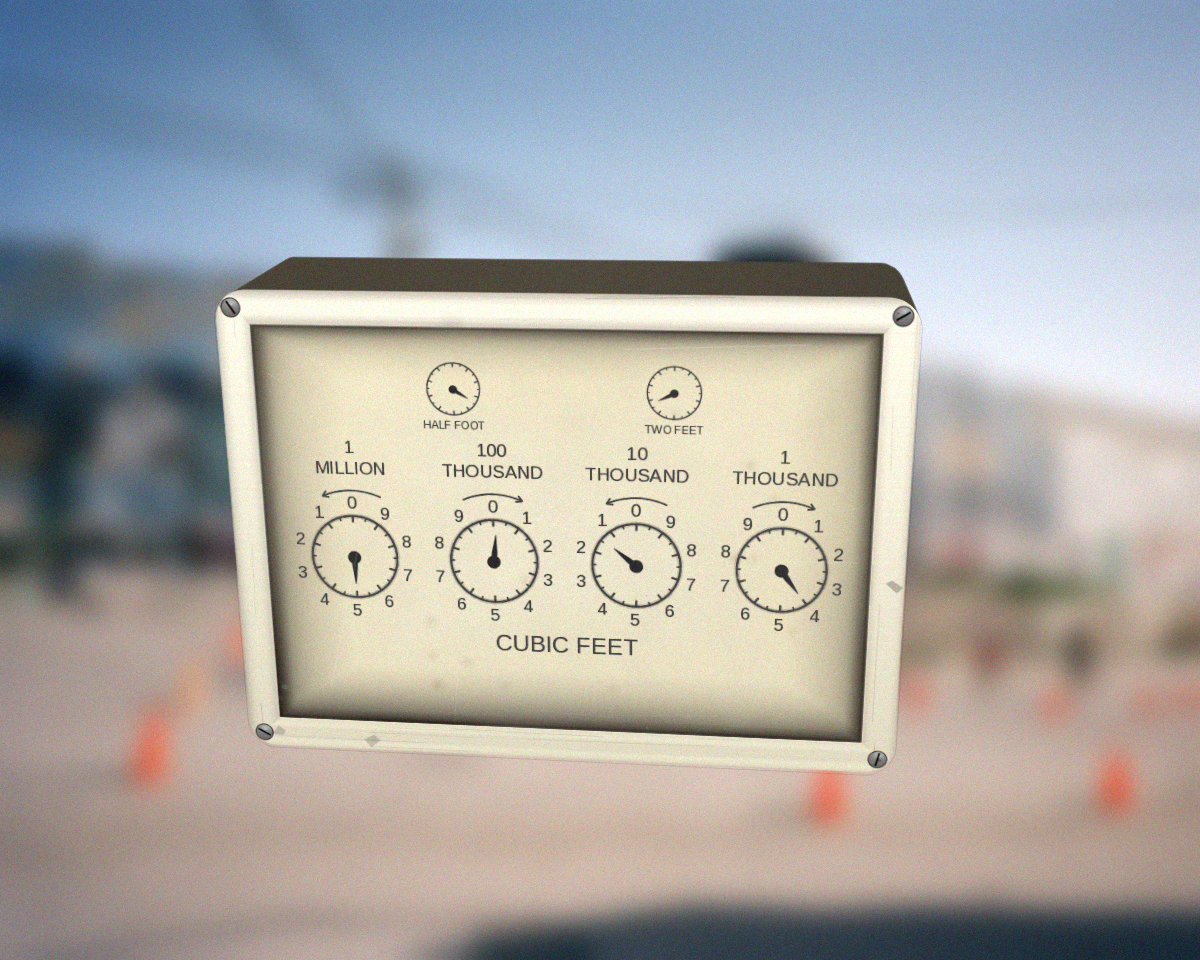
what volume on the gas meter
501400 ft³
